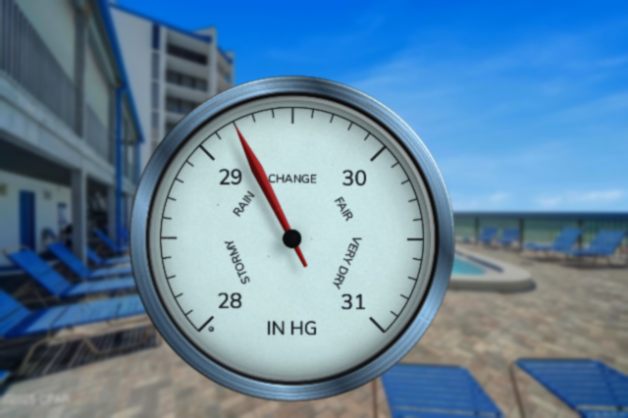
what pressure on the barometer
29.2 inHg
